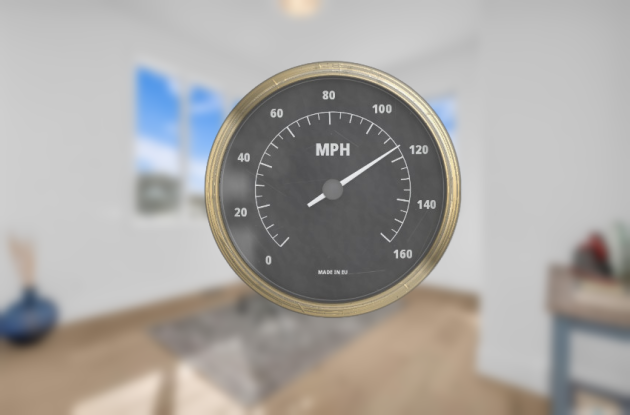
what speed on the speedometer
115 mph
